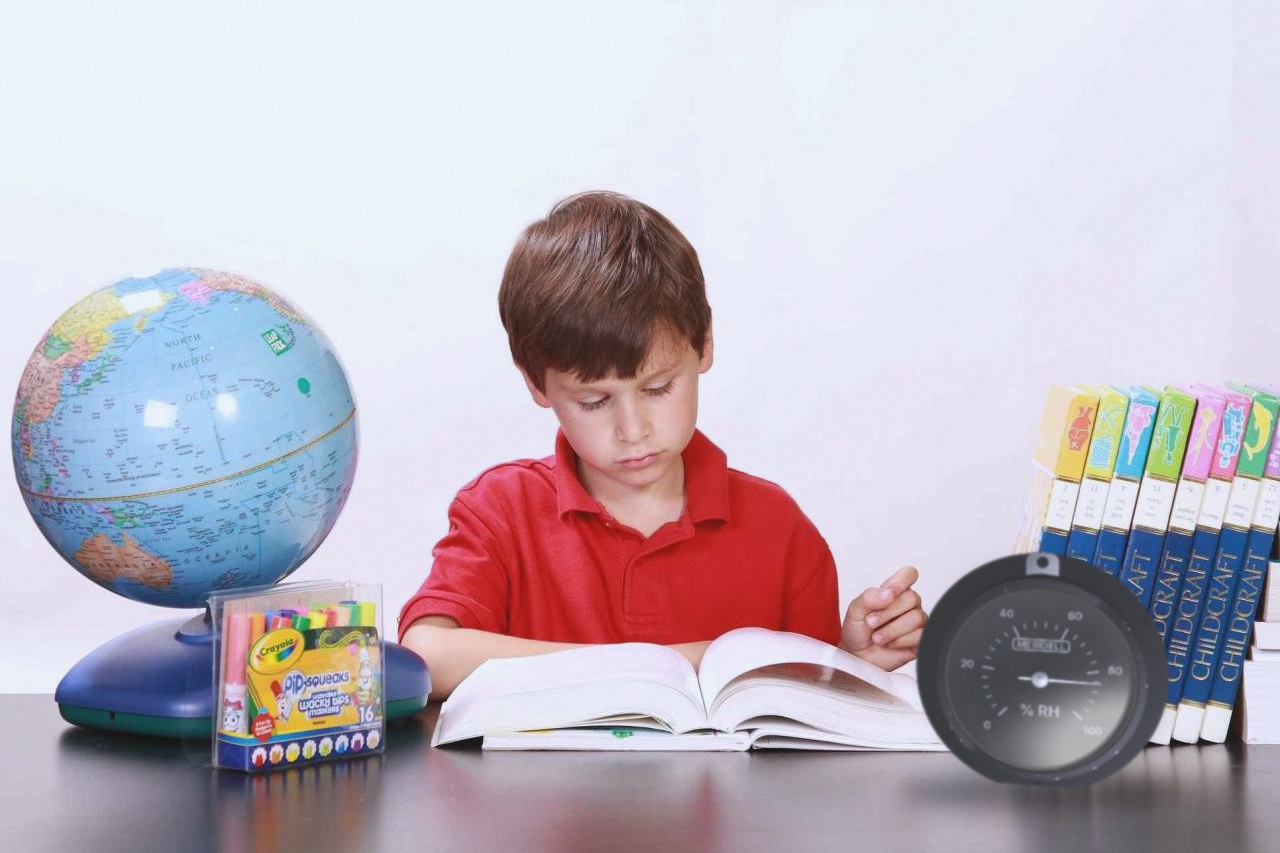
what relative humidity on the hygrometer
84 %
